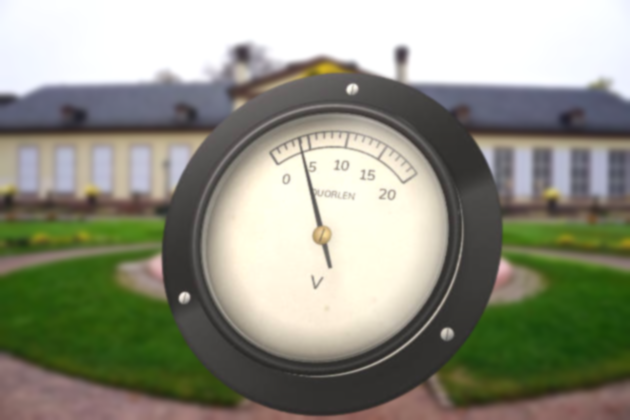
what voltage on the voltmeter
4 V
